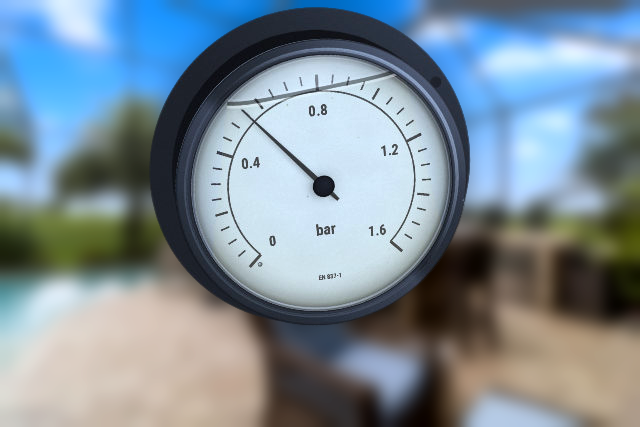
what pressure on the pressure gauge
0.55 bar
